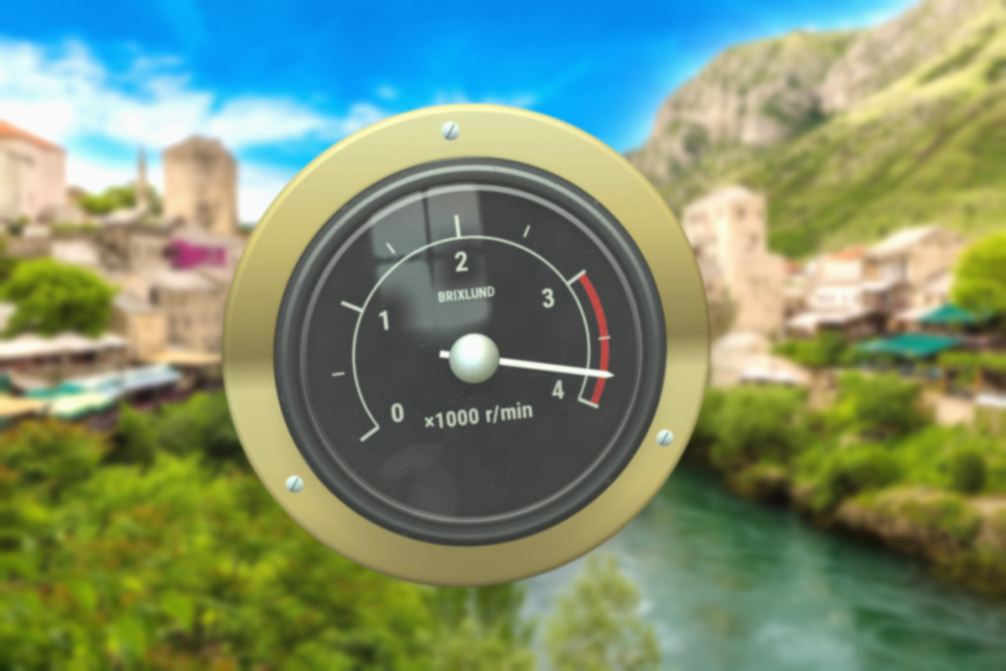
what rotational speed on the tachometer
3750 rpm
